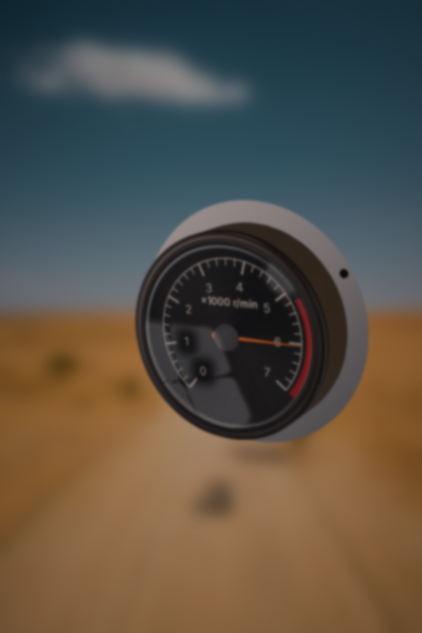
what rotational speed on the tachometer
6000 rpm
